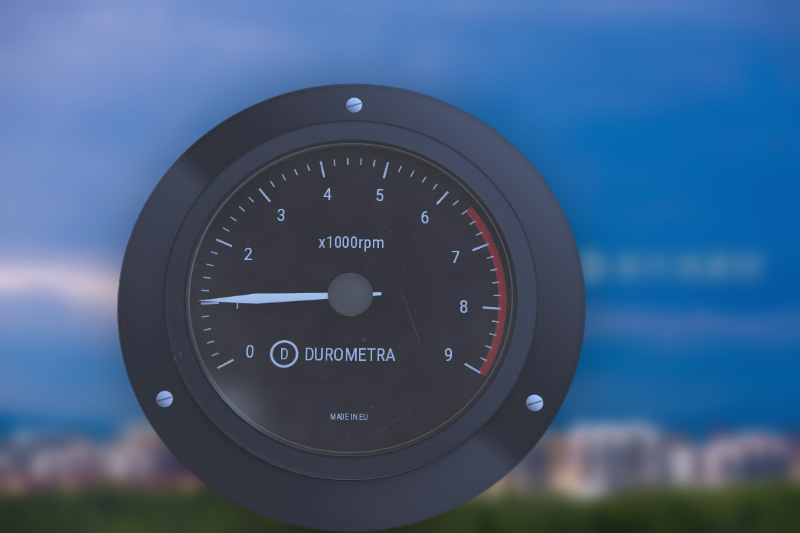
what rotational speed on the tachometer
1000 rpm
